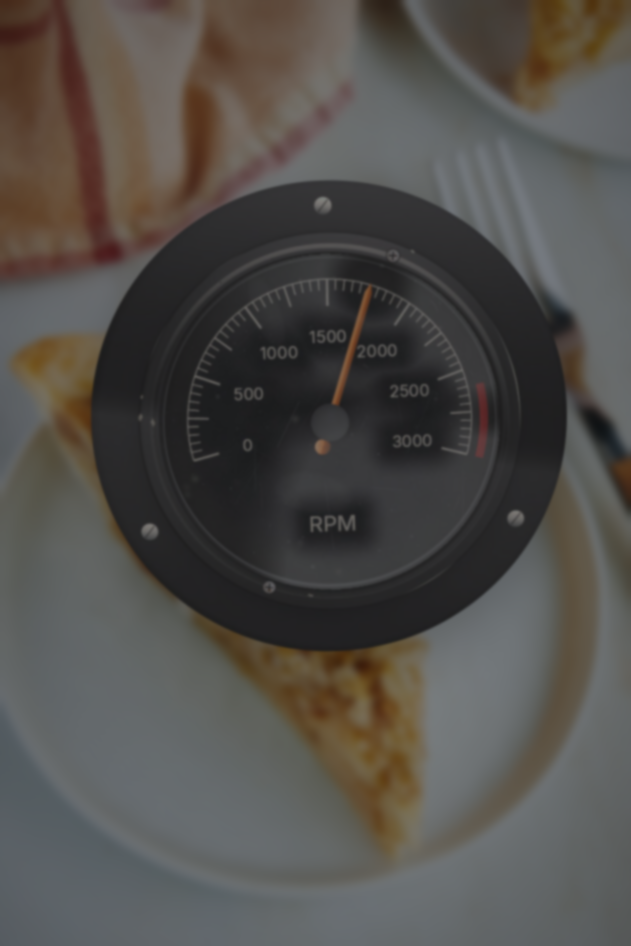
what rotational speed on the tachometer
1750 rpm
